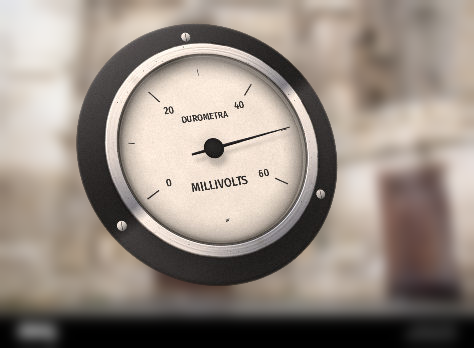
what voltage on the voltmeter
50 mV
